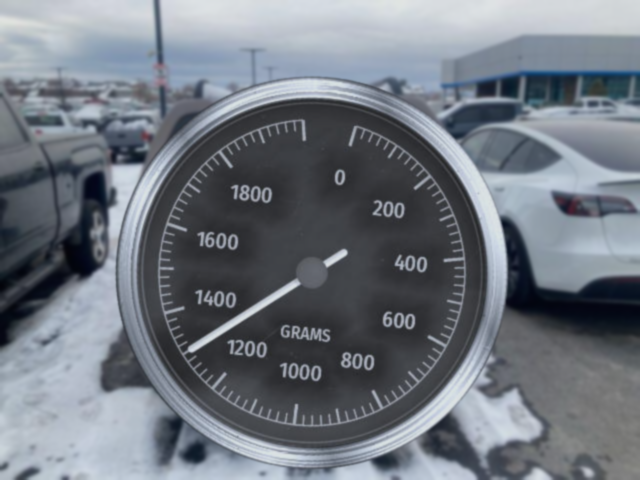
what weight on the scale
1300 g
